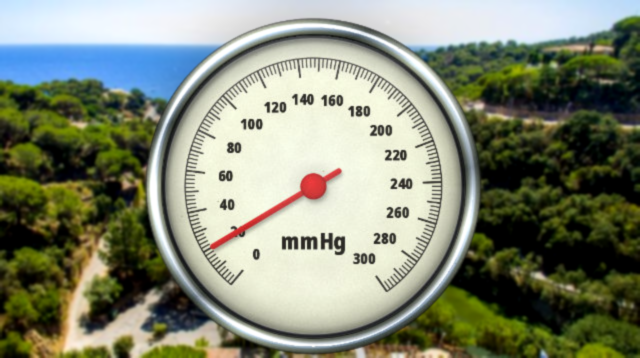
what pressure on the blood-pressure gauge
20 mmHg
